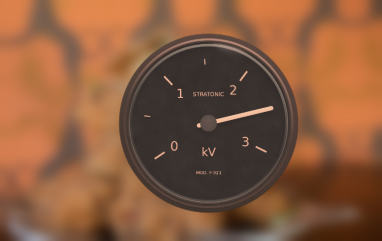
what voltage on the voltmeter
2.5 kV
